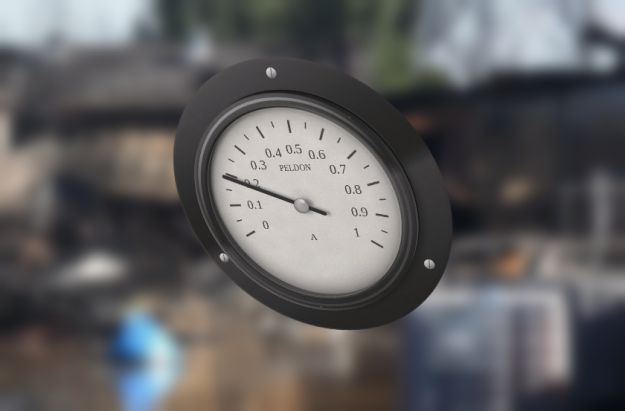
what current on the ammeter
0.2 A
